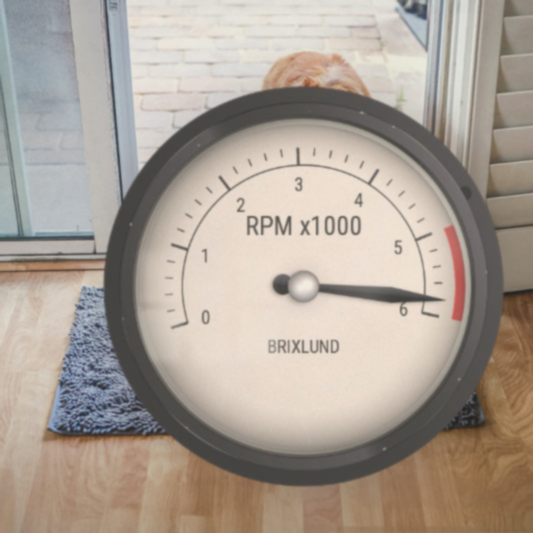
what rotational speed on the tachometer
5800 rpm
